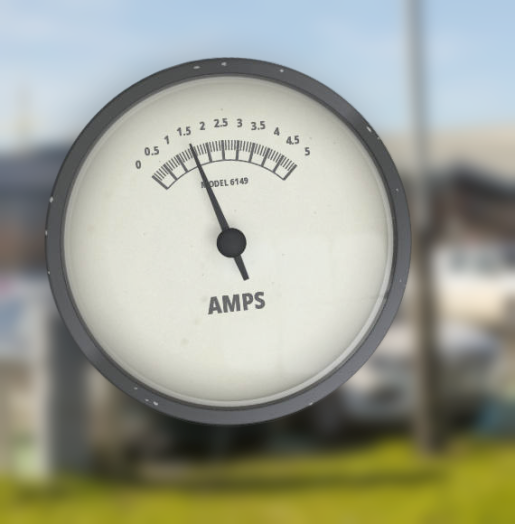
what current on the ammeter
1.5 A
